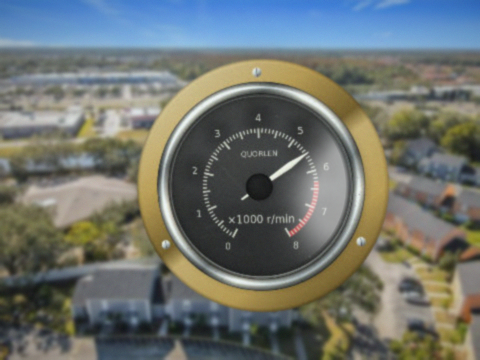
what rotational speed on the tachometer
5500 rpm
